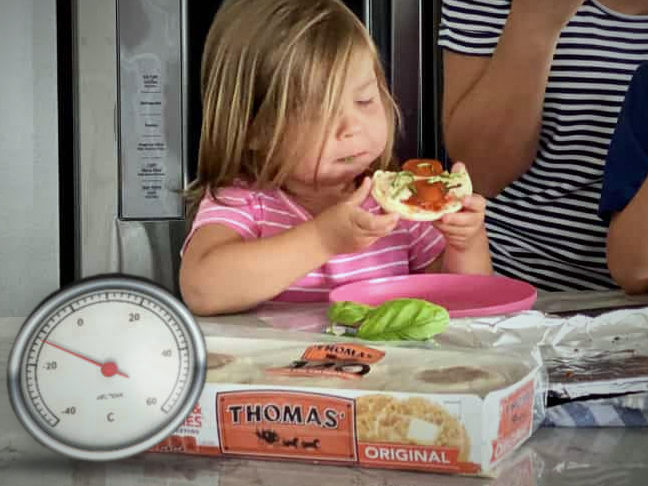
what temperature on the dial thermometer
-12 °C
